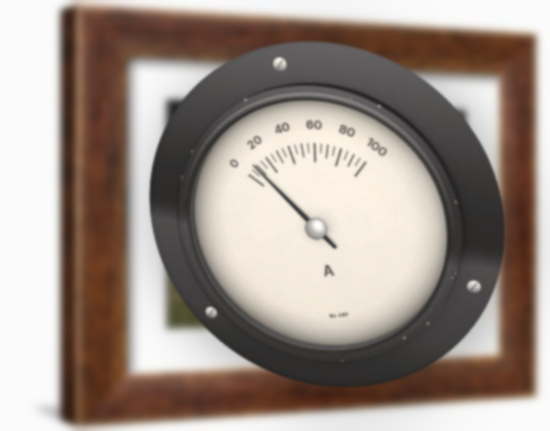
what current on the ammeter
10 A
